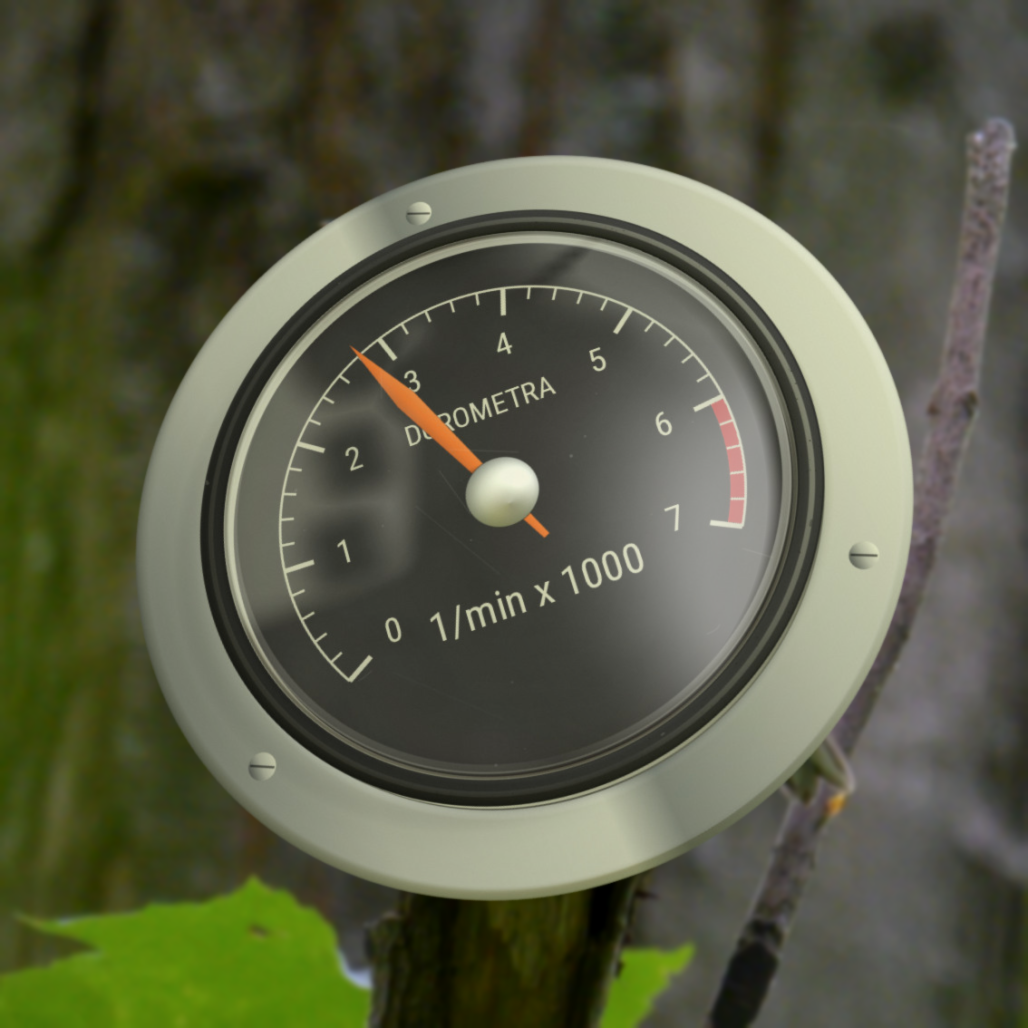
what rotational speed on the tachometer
2800 rpm
